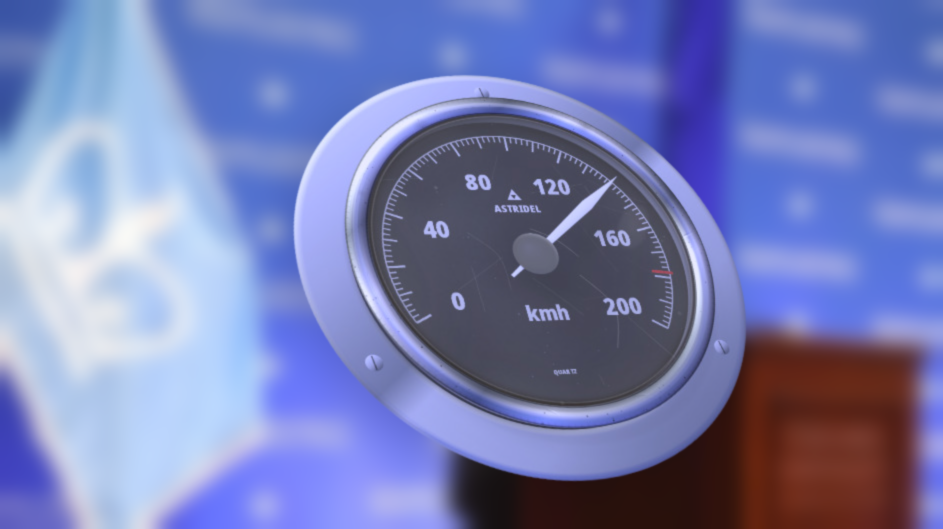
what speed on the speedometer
140 km/h
